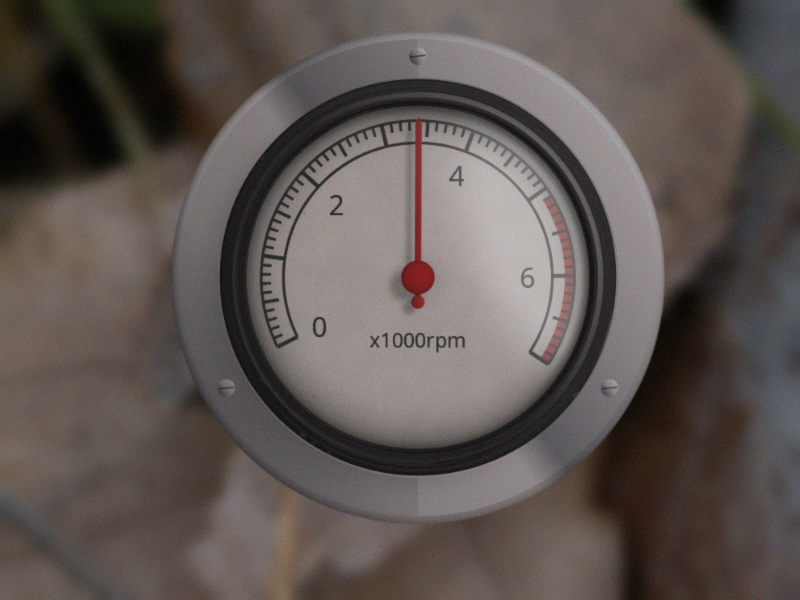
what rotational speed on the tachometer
3400 rpm
